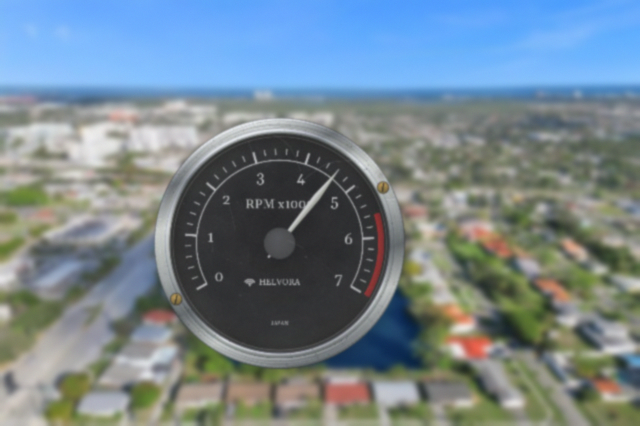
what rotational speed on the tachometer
4600 rpm
